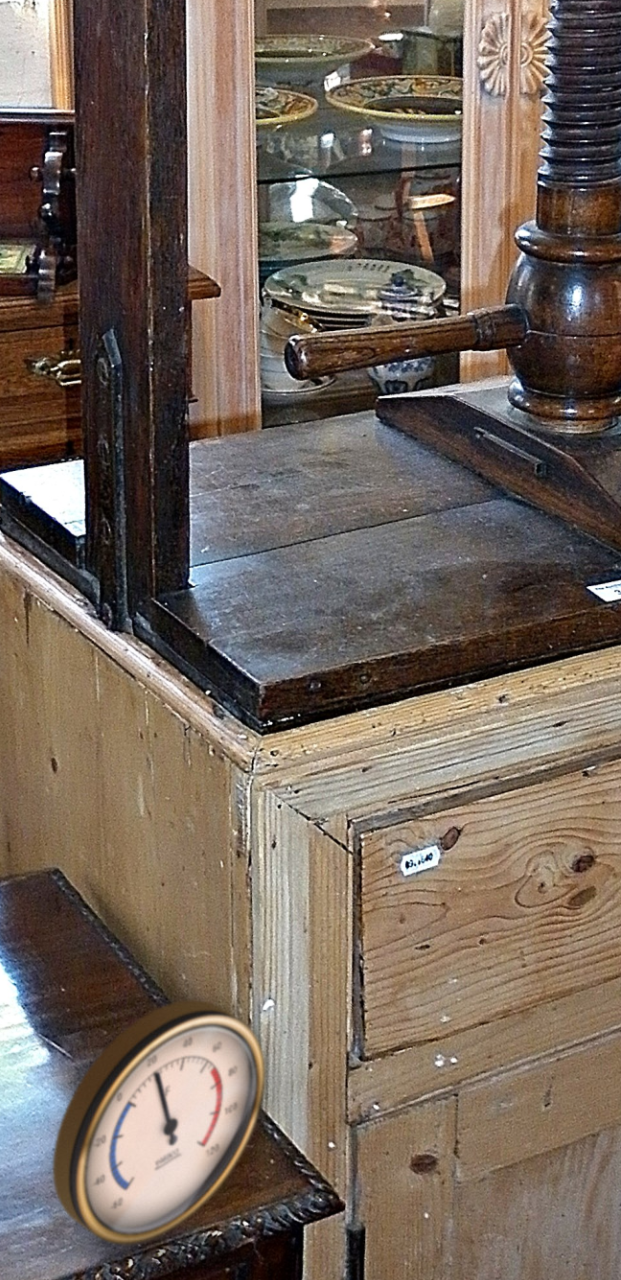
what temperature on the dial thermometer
20 °F
